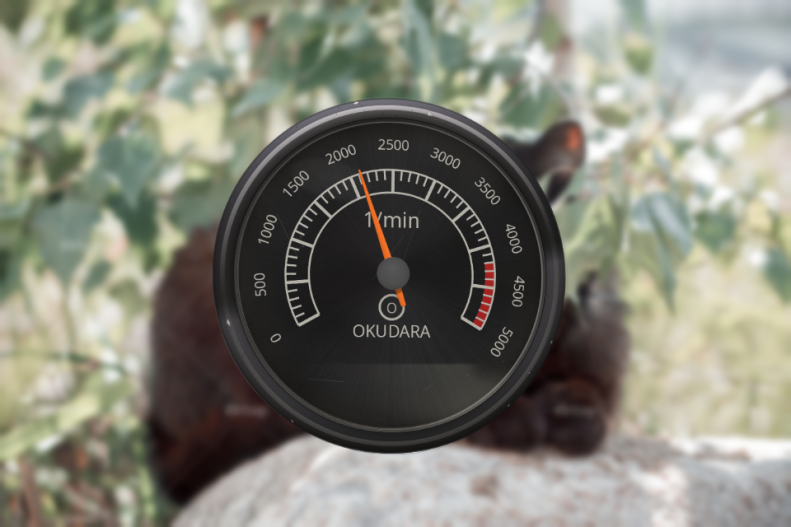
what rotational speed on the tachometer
2100 rpm
